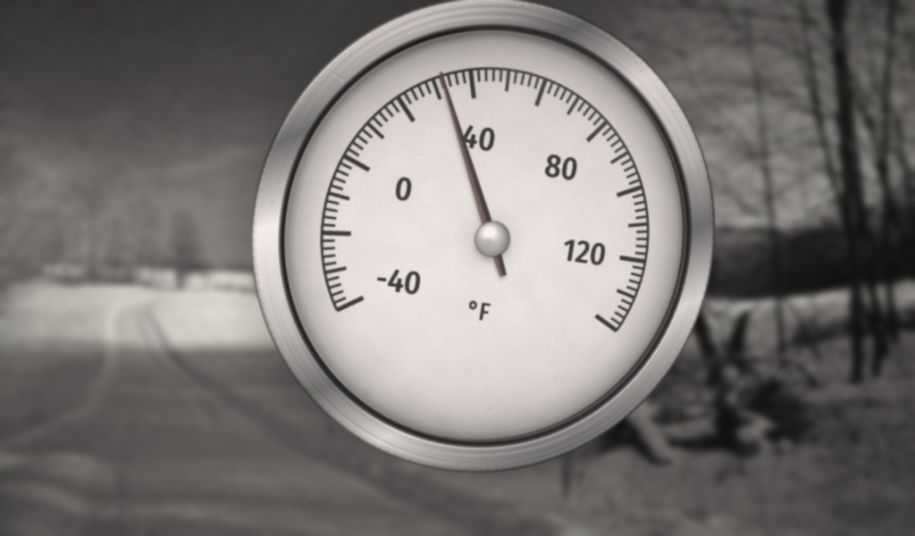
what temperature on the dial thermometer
32 °F
